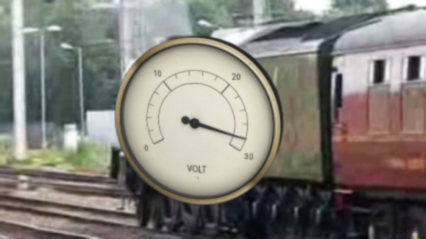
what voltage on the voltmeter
28 V
